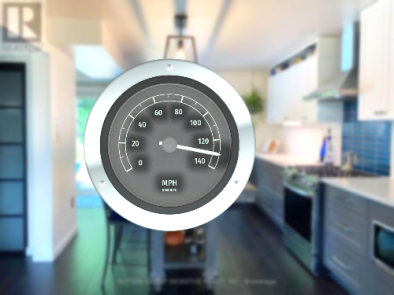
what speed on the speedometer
130 mph
